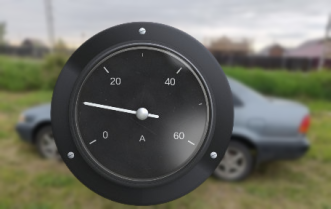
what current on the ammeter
10 A
